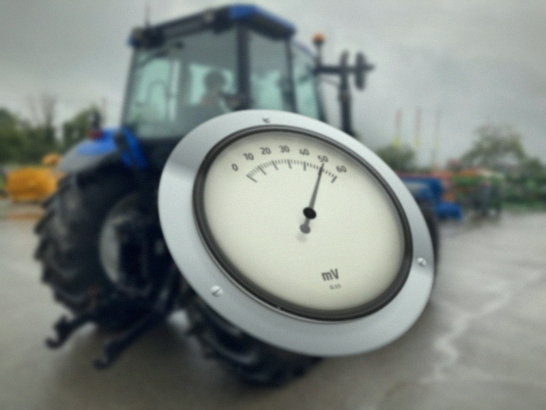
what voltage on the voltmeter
50 mV
